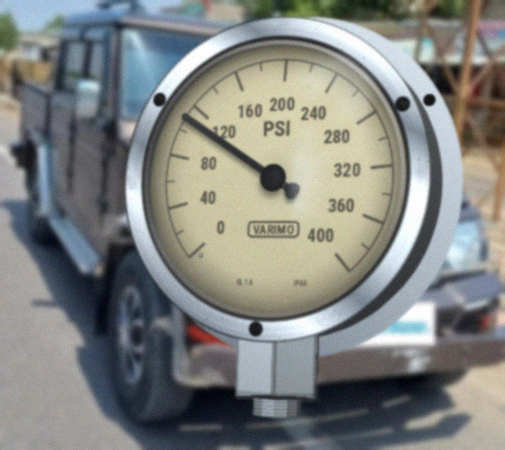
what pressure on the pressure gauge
110 psi
